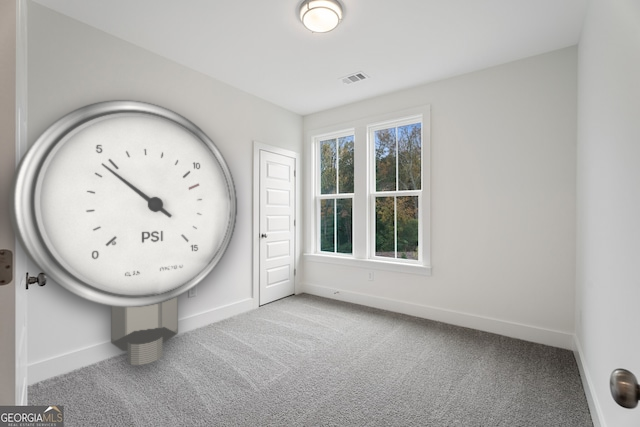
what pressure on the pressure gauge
4.5 psi
